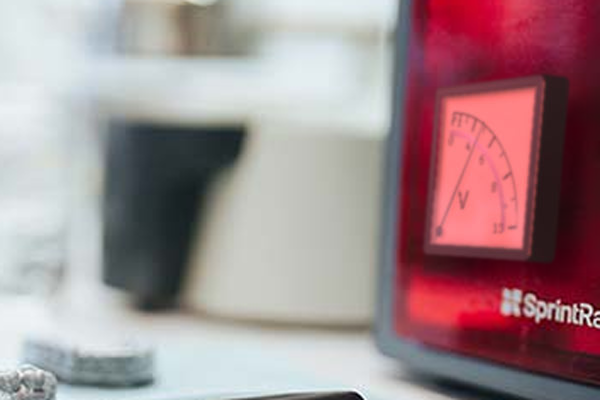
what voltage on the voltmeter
5 V
